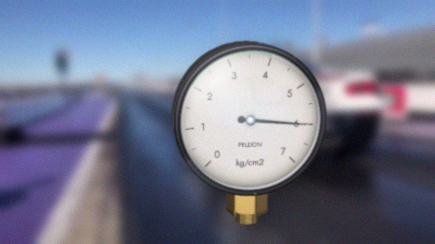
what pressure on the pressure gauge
6 kg/cm²
